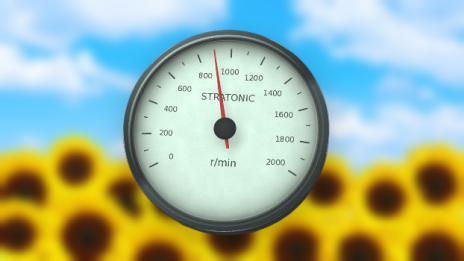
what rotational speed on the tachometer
900 rpm
